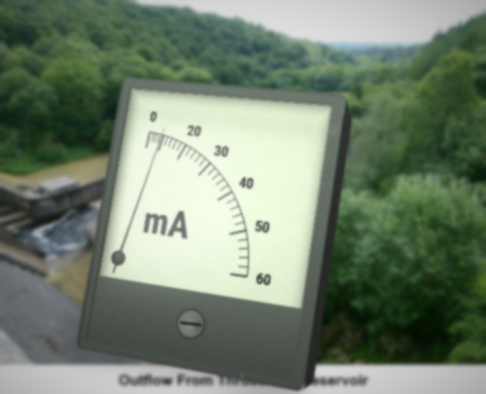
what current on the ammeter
10 mA
